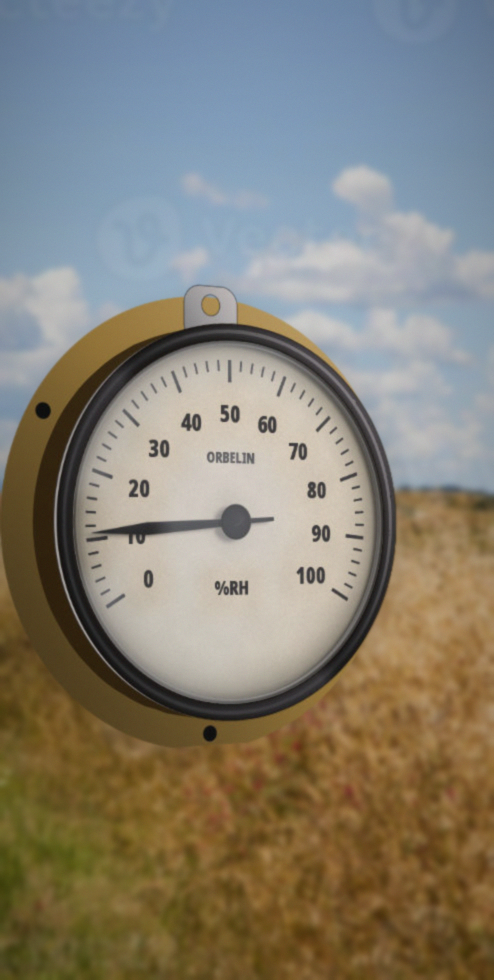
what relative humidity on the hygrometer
11 %
